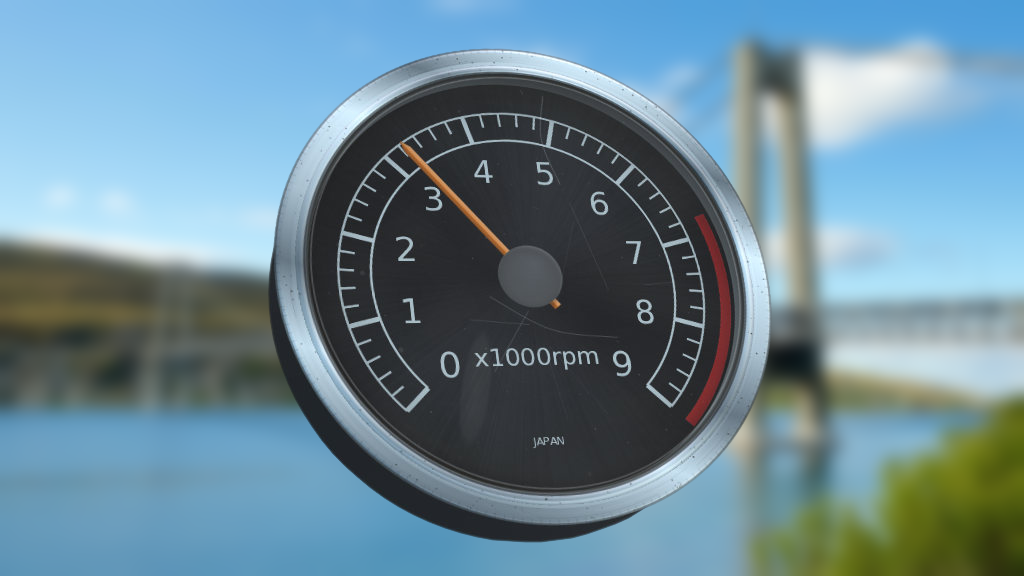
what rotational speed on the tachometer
3200 rpm
